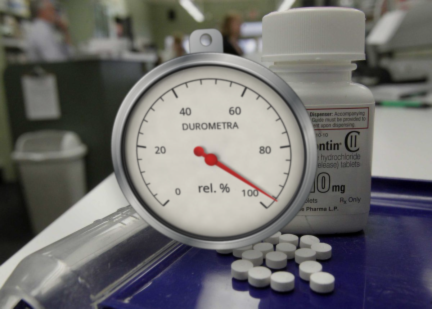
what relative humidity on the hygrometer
96 %
